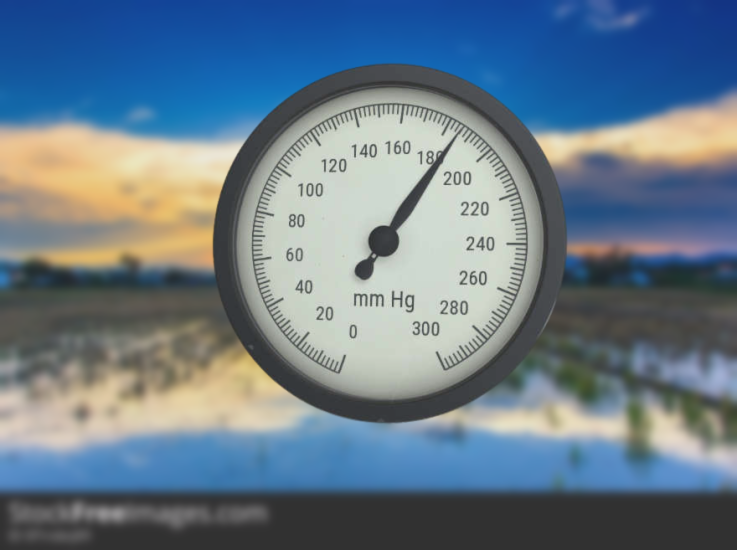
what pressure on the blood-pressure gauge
186 mmHg
